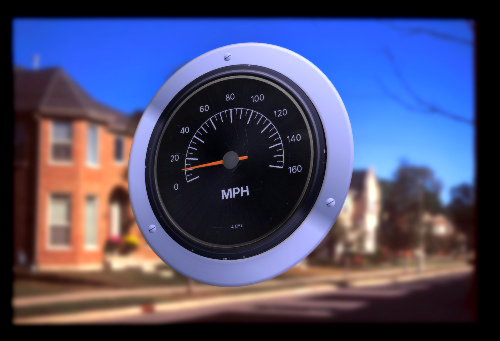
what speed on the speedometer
10 mph
